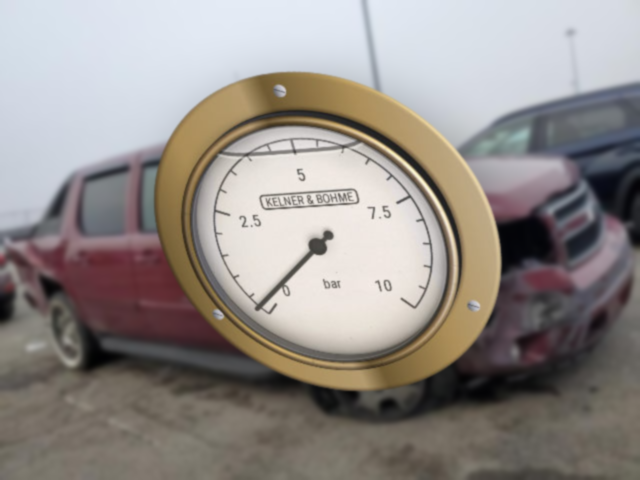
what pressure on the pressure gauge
0.25 bar
